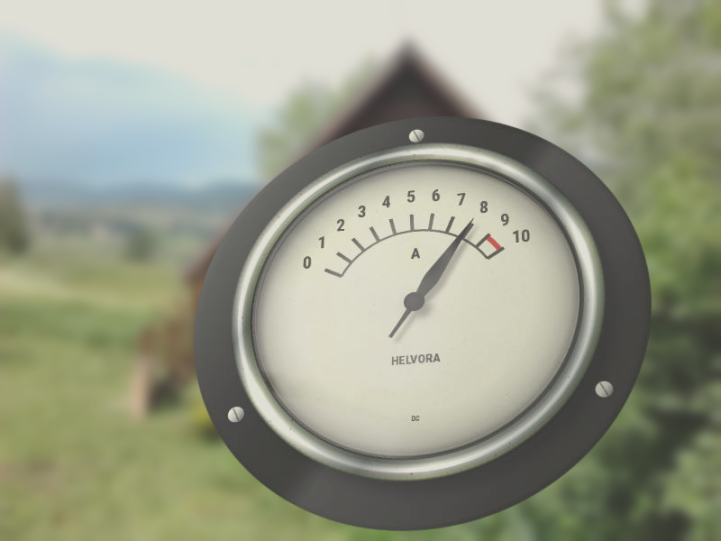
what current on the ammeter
8 A
